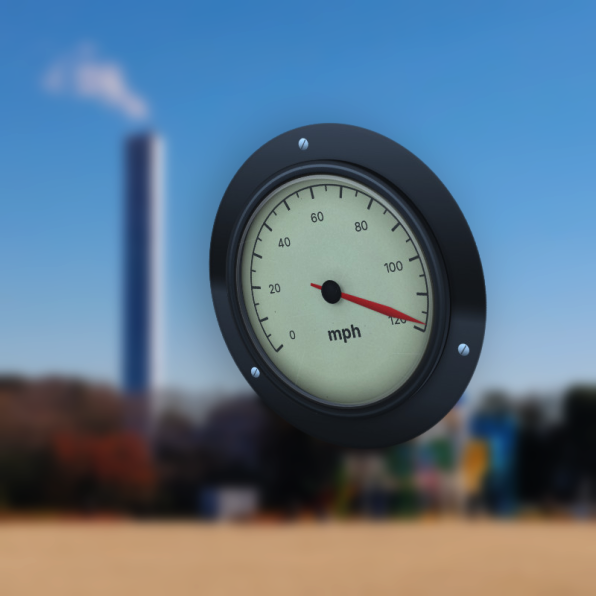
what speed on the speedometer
117.5 mph
